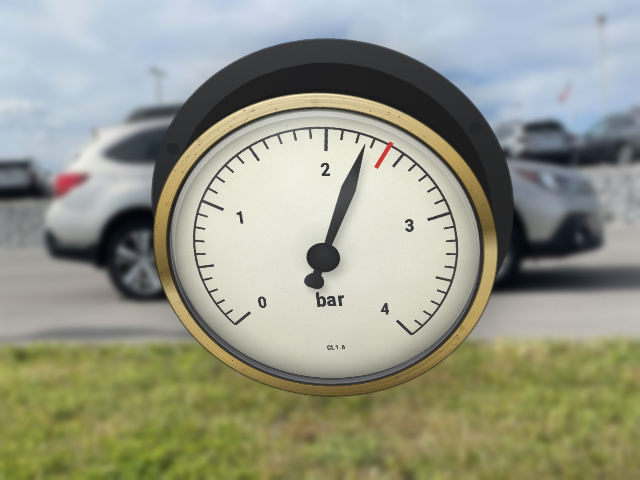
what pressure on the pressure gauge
2.25 bar
